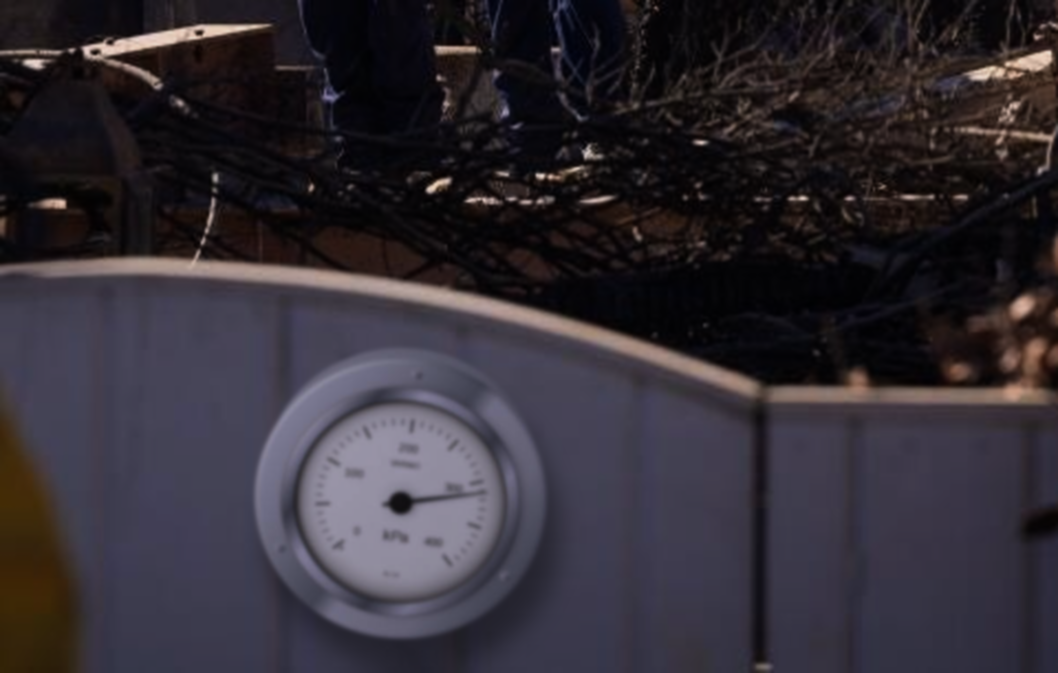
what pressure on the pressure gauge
310 kPa
